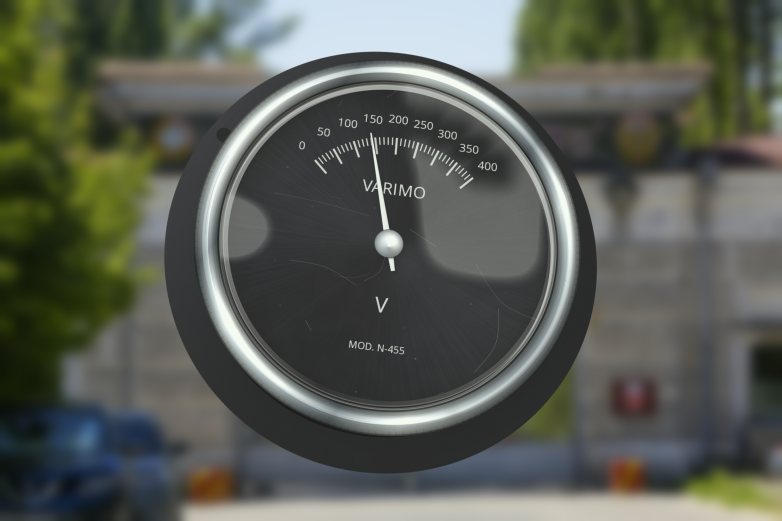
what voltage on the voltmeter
140 V
